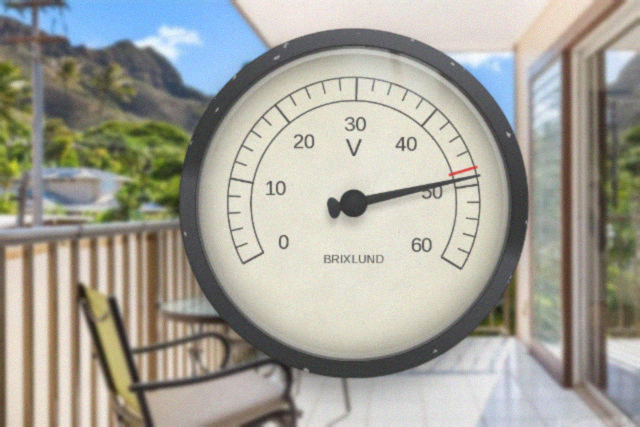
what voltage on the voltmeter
49 V
